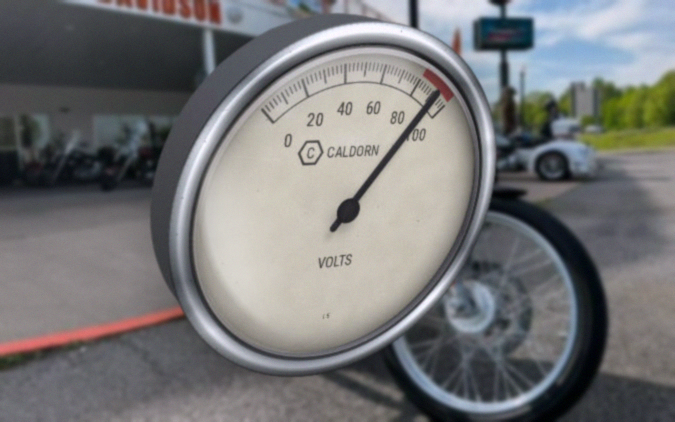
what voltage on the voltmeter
90 V
